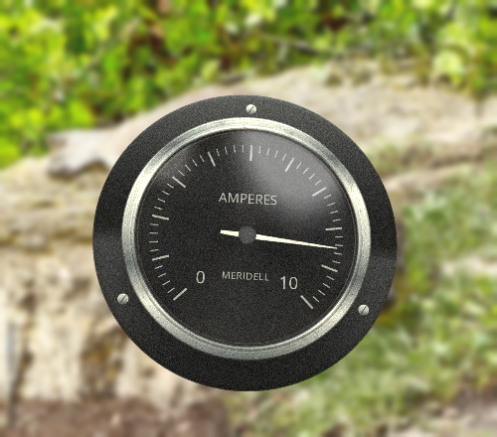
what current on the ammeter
8.5 A
